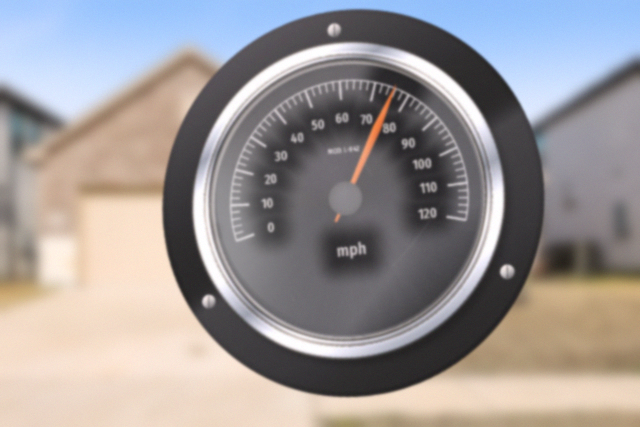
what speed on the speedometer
76 mph
